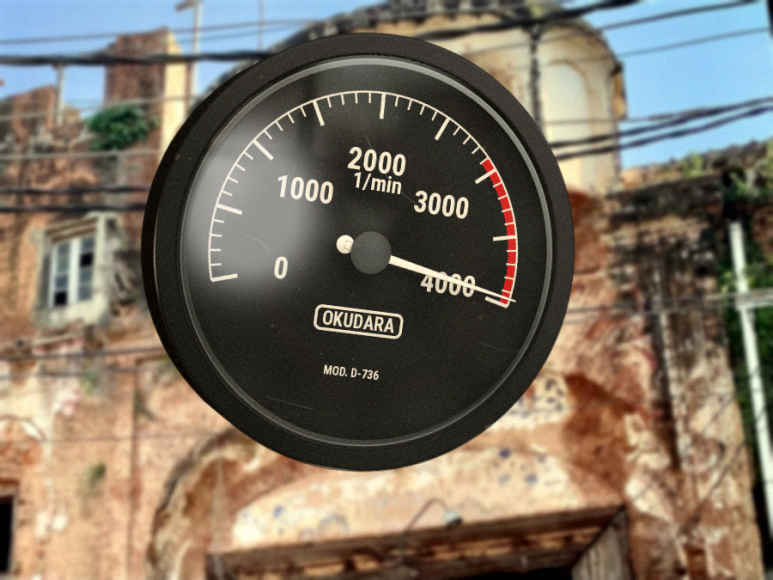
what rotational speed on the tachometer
3950 rpm
